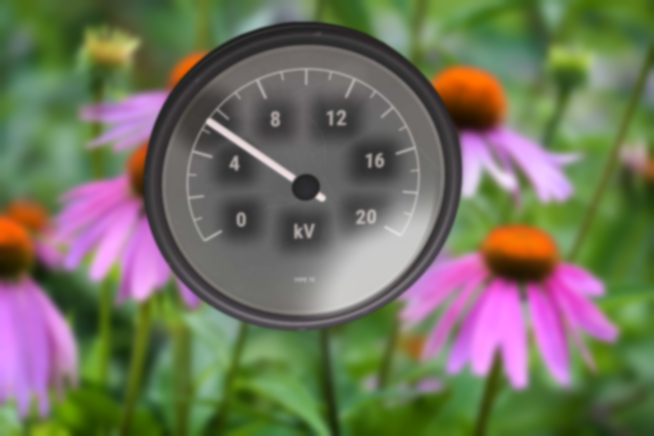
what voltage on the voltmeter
5.5 kV
